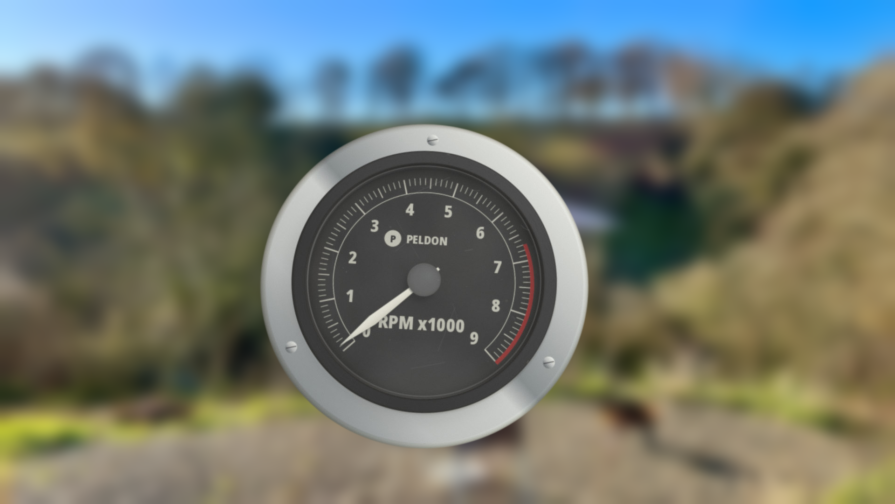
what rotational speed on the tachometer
100 rpm
